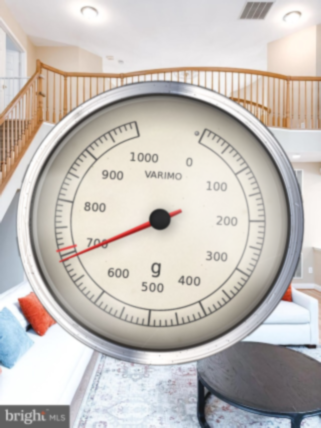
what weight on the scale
690 g
